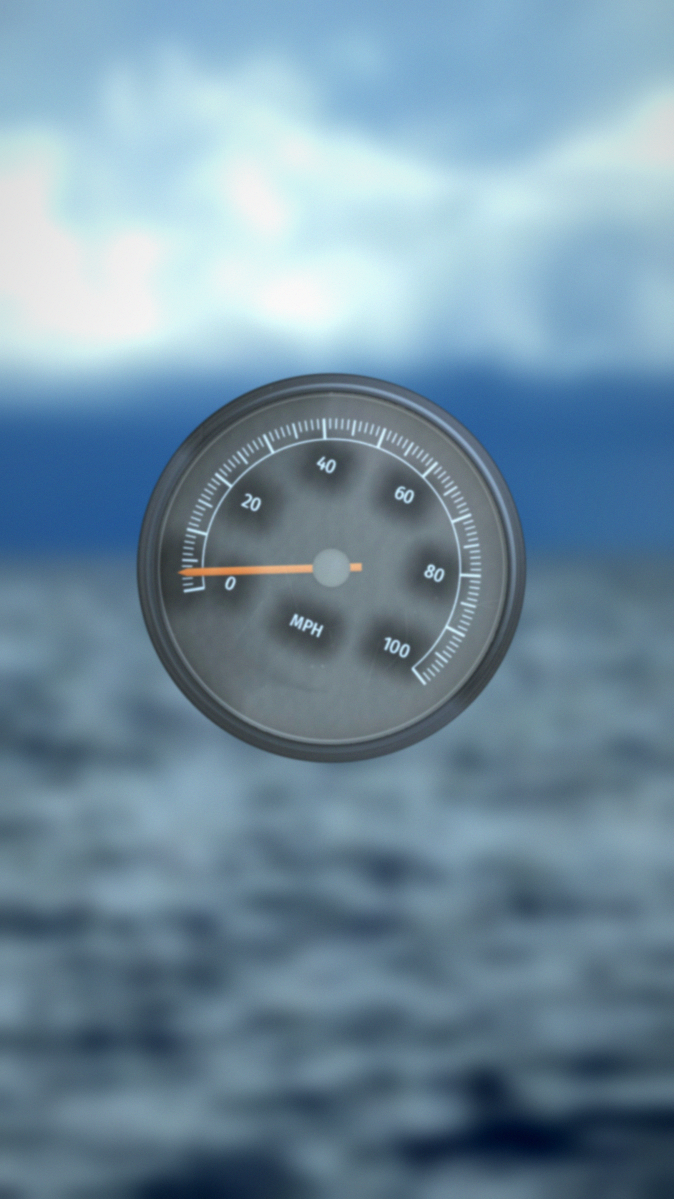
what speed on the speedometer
3 mph
